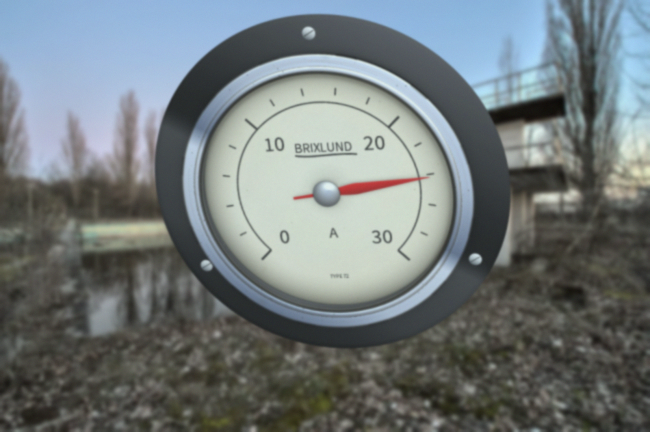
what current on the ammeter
24 A
